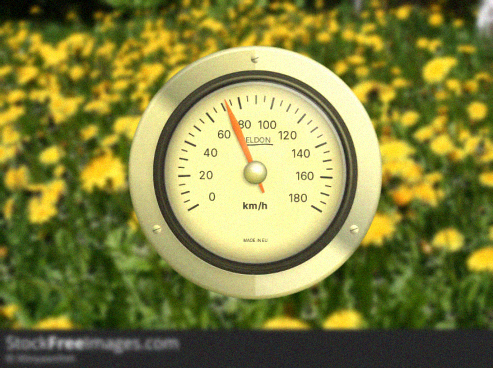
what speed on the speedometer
72.5 km/h
